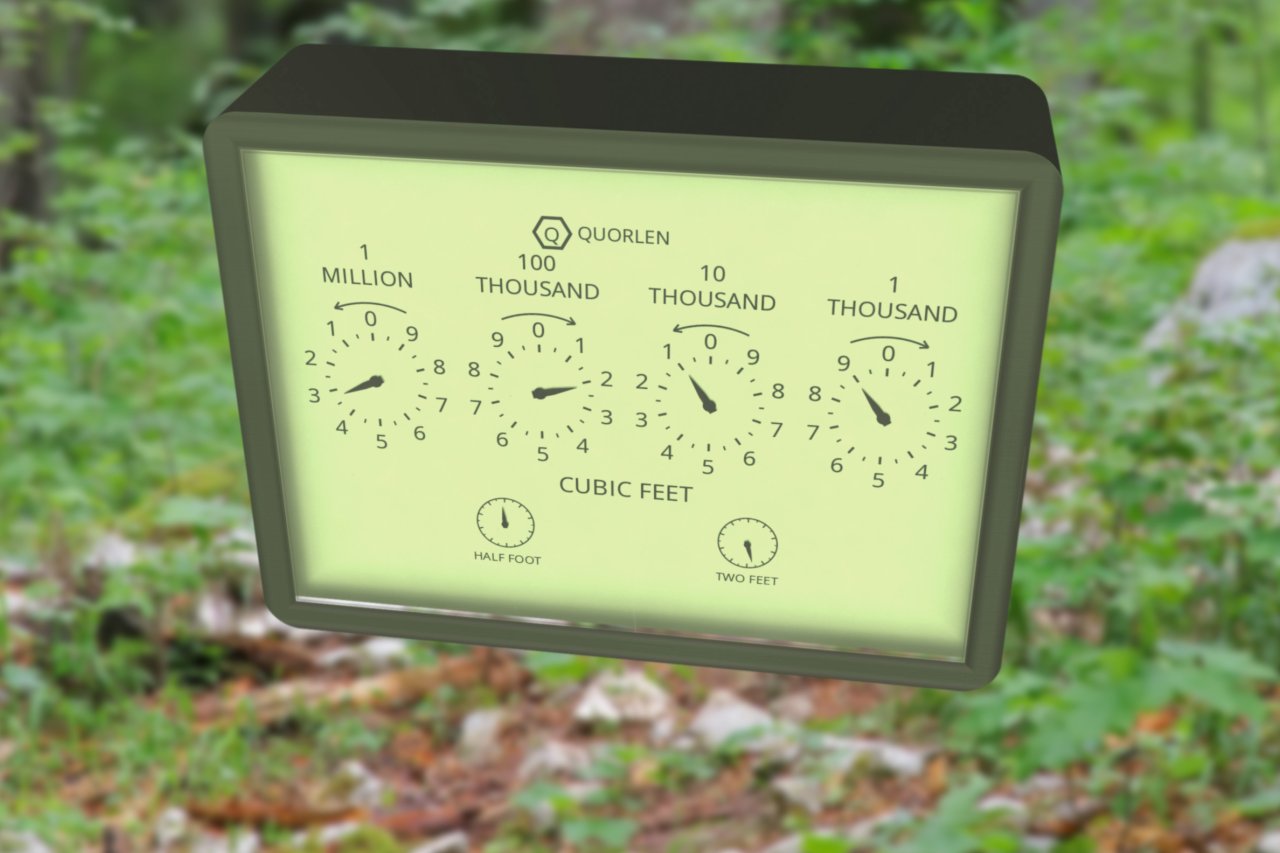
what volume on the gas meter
320900 ft³
